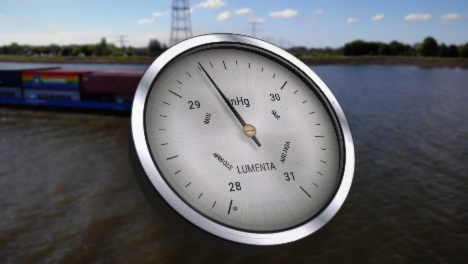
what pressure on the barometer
29.3 inHg
